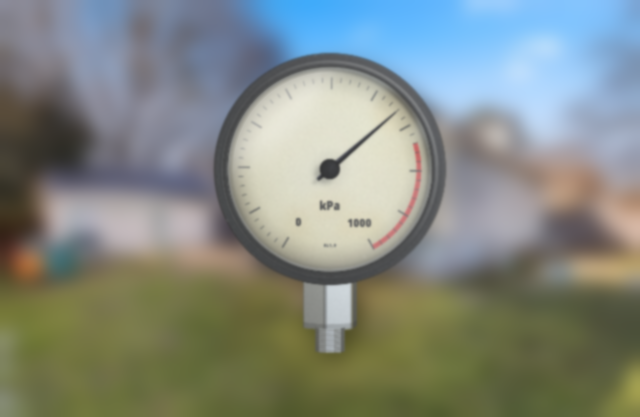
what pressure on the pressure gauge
660 kPa
